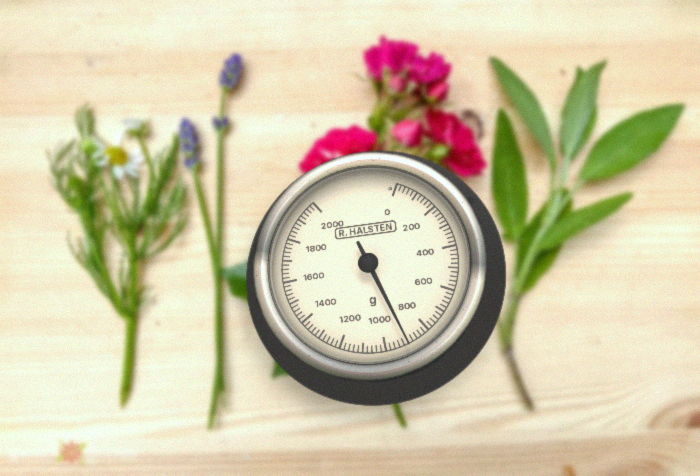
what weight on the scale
900 g
